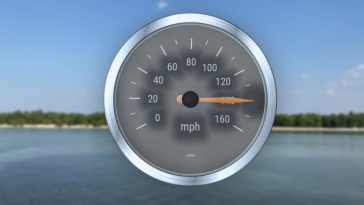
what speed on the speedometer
140 mph
